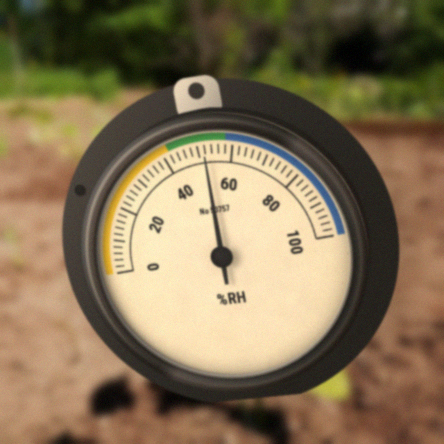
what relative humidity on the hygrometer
52 %
